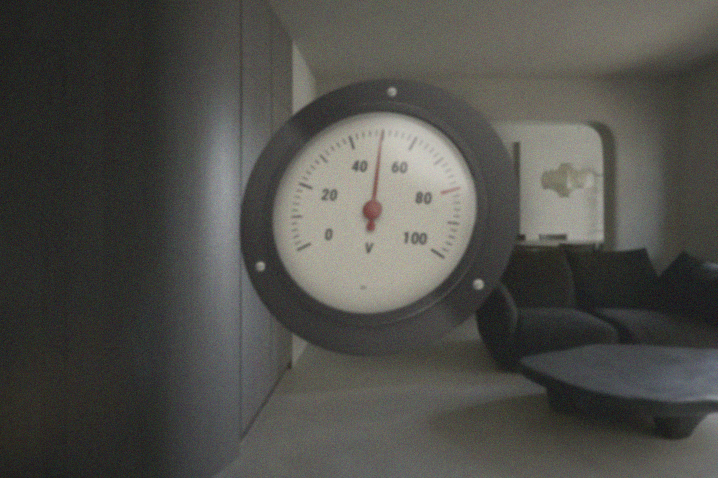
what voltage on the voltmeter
50 V
